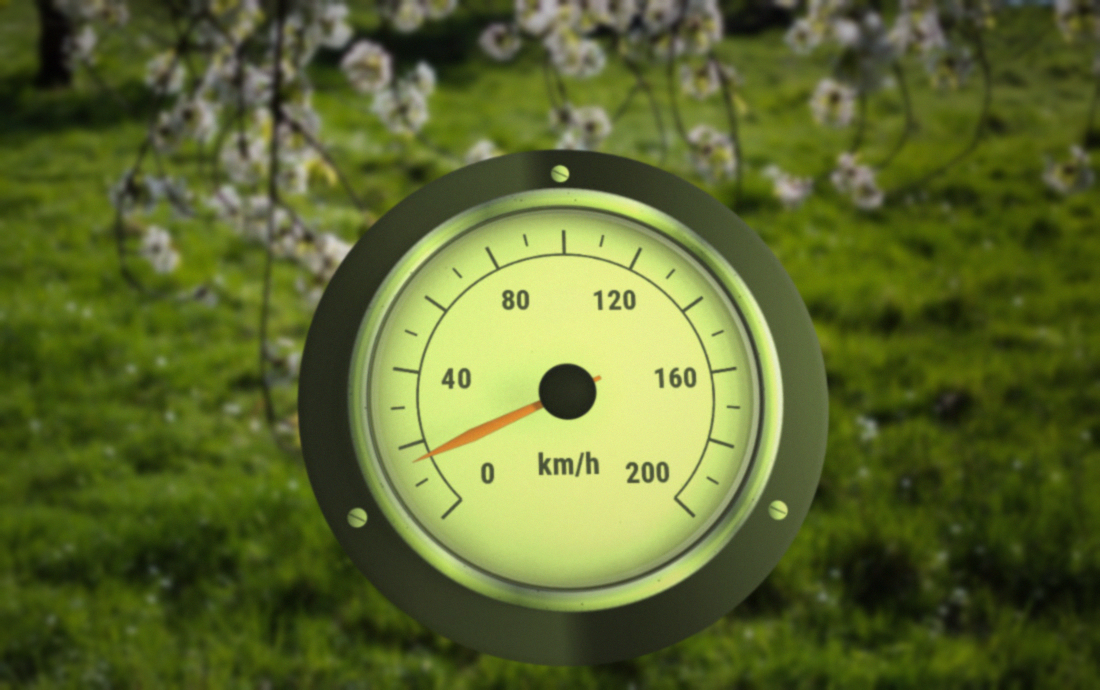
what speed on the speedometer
15 km/h
